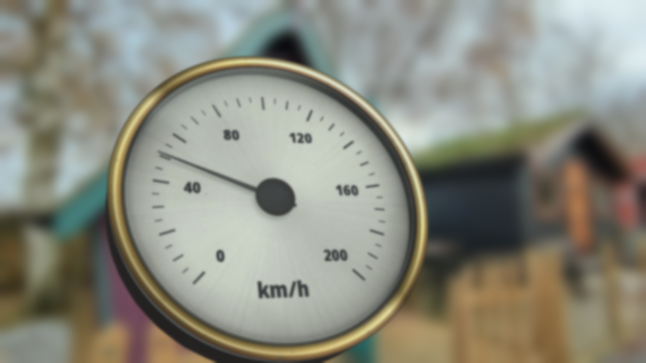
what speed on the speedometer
50 km/h
